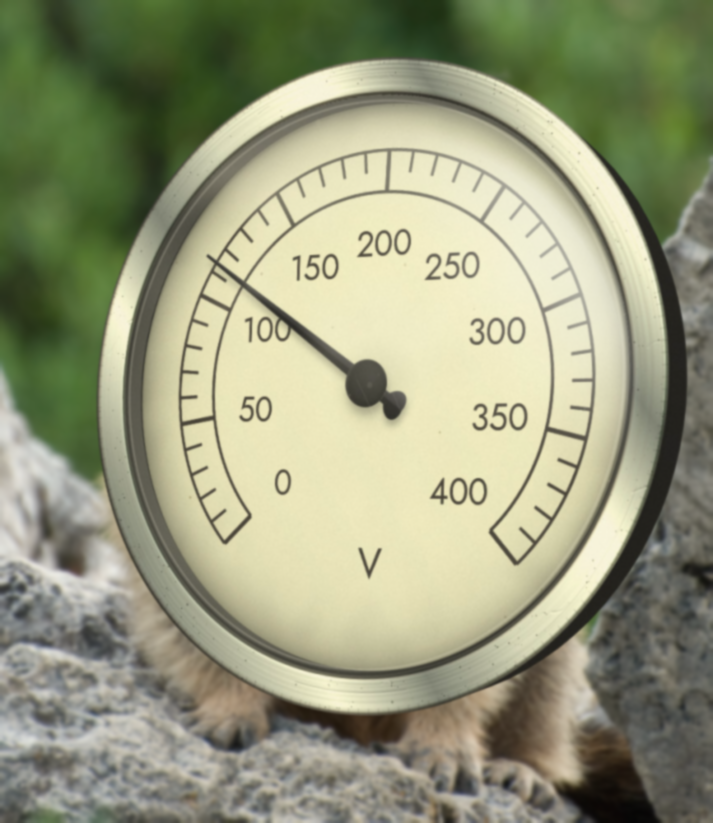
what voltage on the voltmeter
115 V
